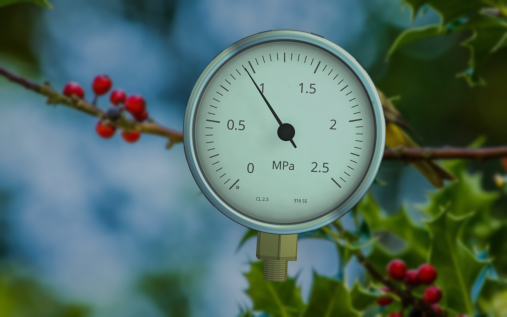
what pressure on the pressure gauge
0.95 MPa
